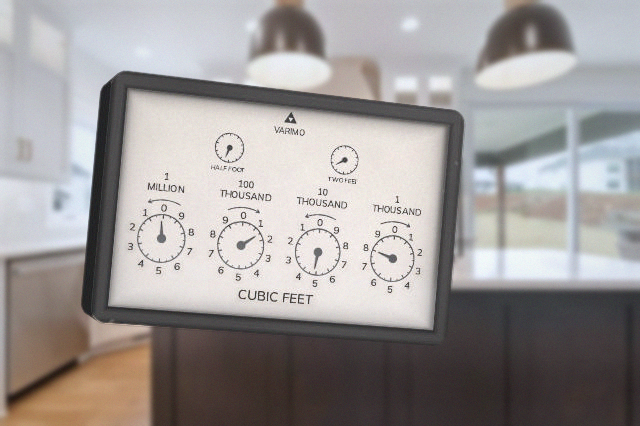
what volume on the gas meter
14800 ft³
